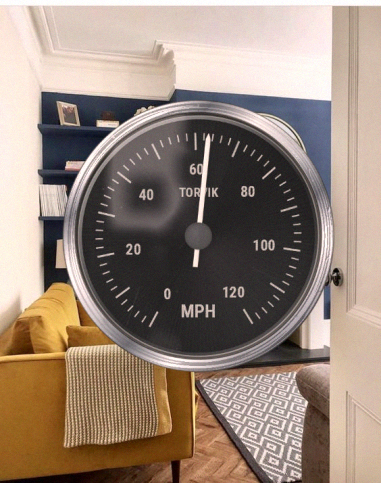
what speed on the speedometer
63 mph
